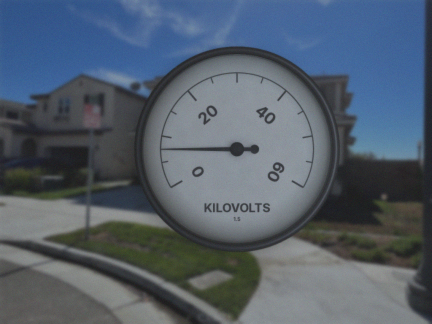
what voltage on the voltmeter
7.5 kV
